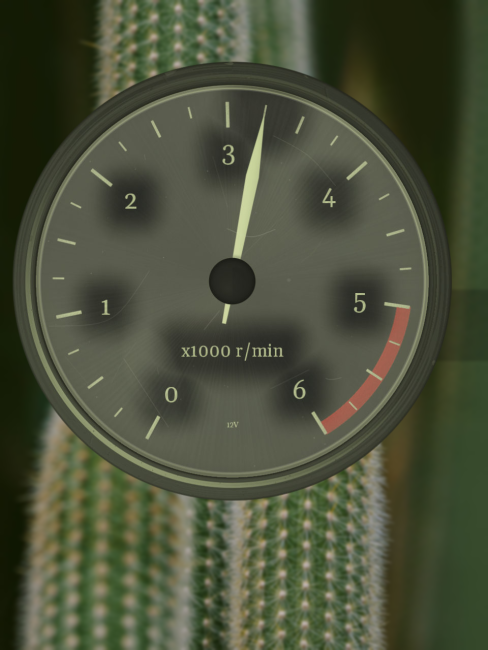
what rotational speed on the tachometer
3250 rpm
